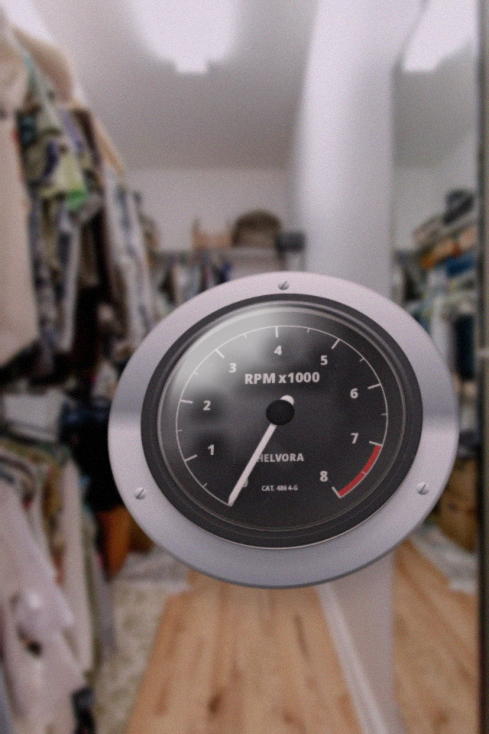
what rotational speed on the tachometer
0 rpm
